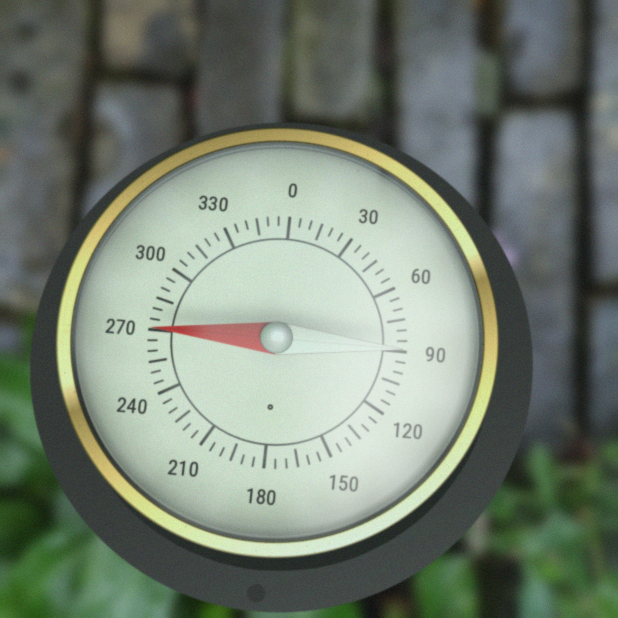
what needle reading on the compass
270 °
